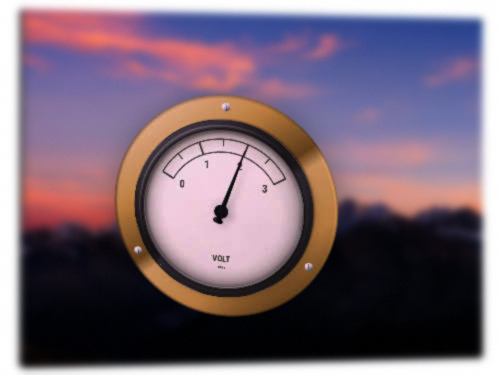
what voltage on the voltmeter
2 V
